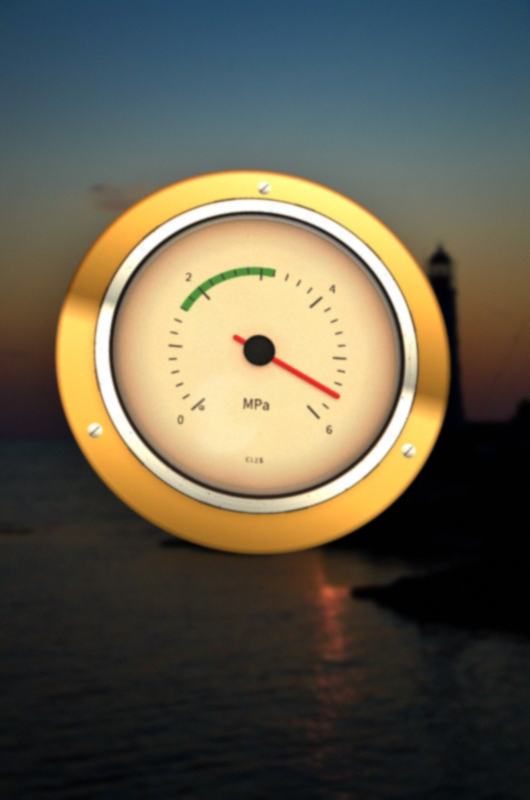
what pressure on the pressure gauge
5.6 MPa
